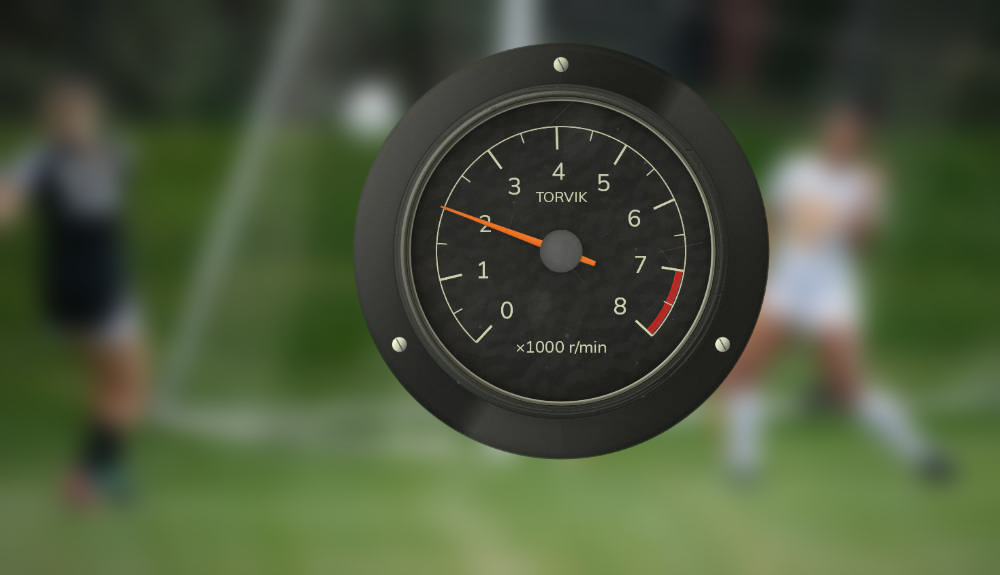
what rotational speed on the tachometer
2000 rpm
